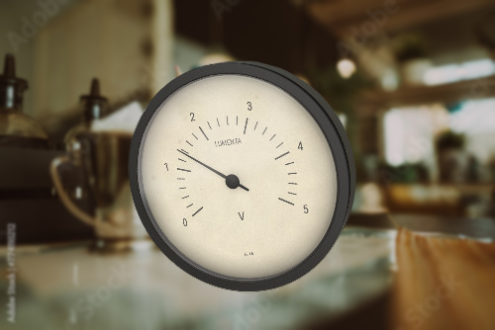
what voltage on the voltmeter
1.4 V
